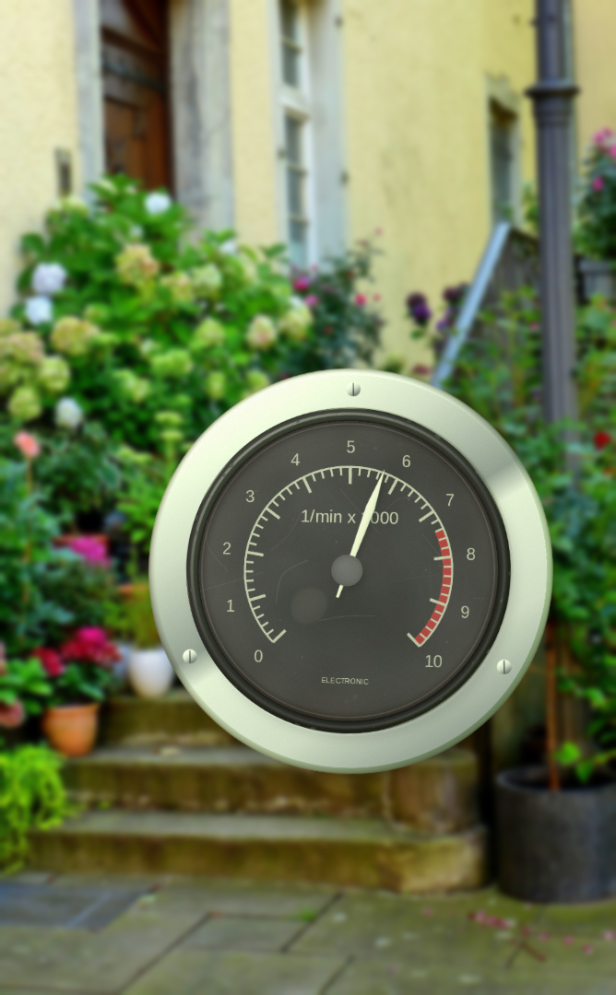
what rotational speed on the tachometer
5700 rpm
